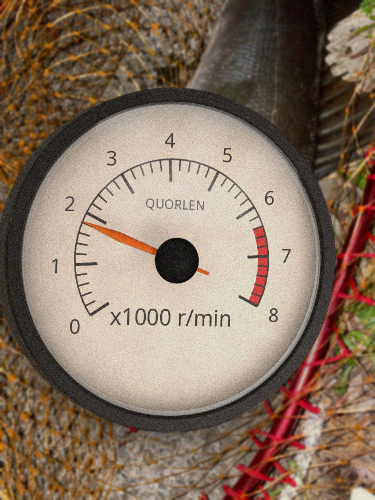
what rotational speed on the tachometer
1800 rpm
